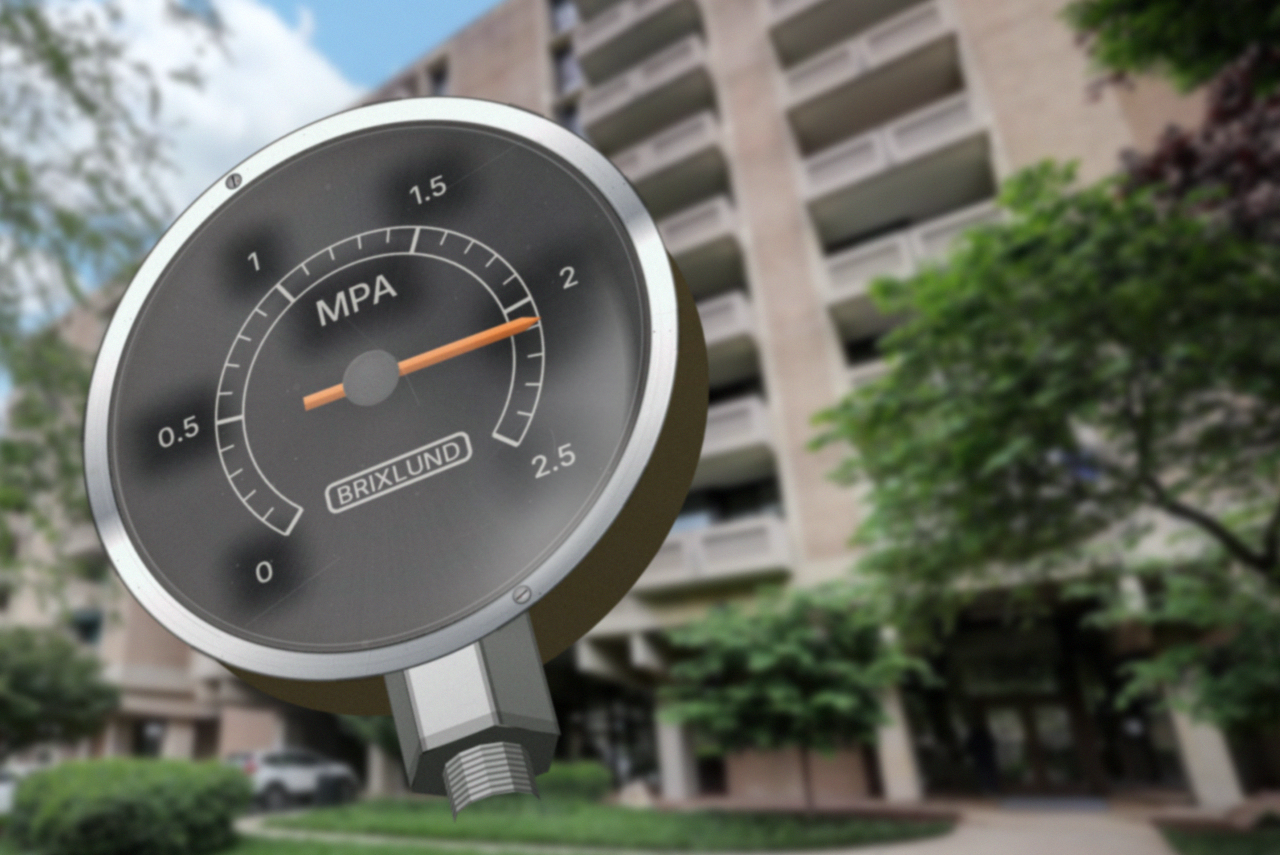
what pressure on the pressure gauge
2.1 MPa
